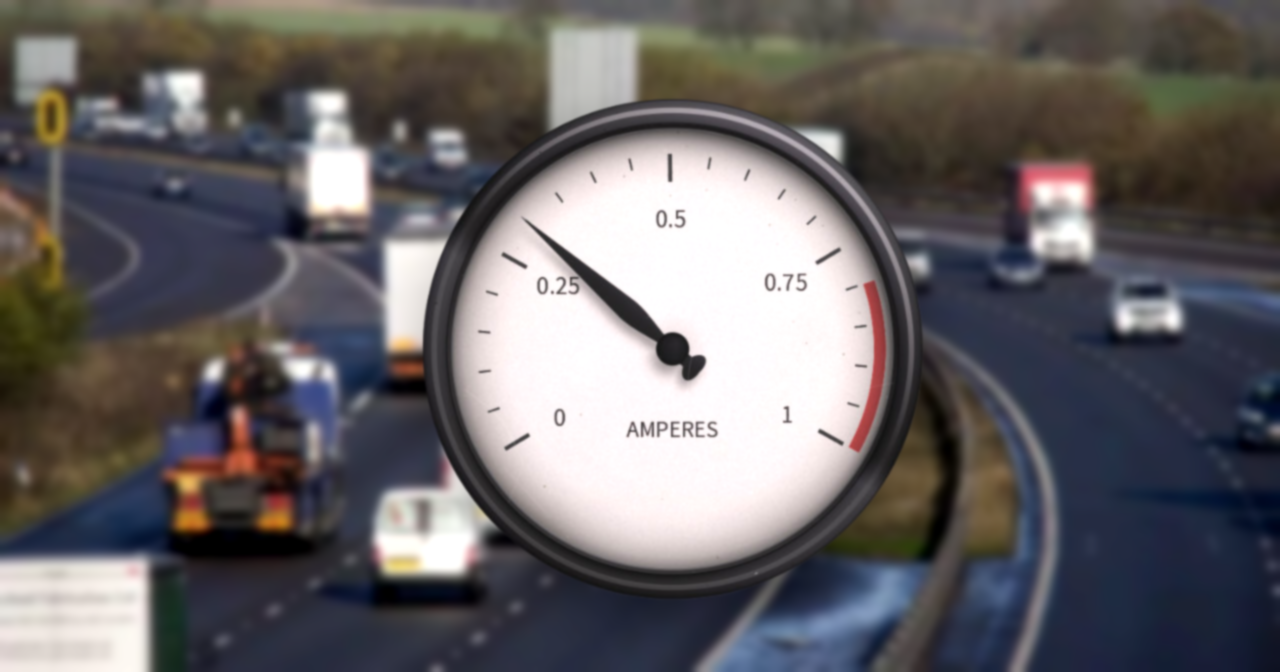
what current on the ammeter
0.3 A
